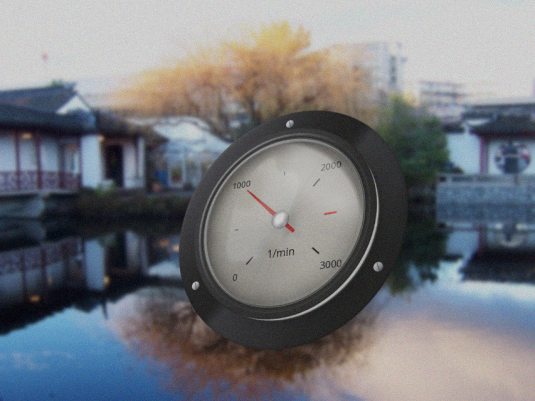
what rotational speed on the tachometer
1000 rpm
